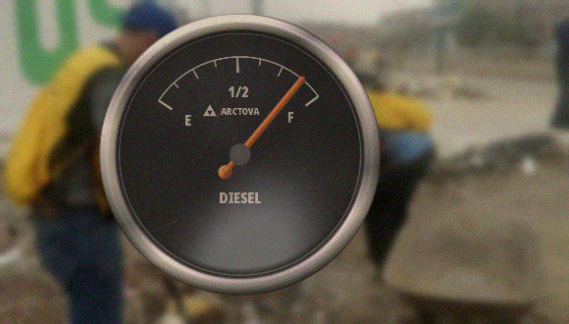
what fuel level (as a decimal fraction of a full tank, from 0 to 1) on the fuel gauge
0.875
